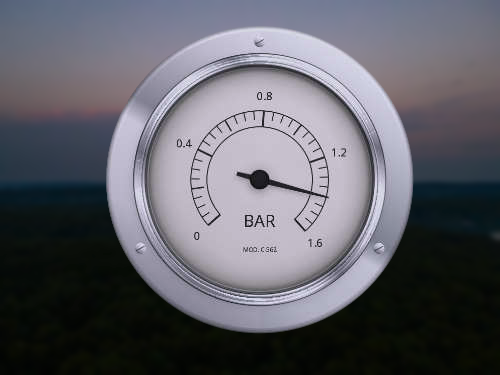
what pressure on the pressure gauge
1.4 bar
